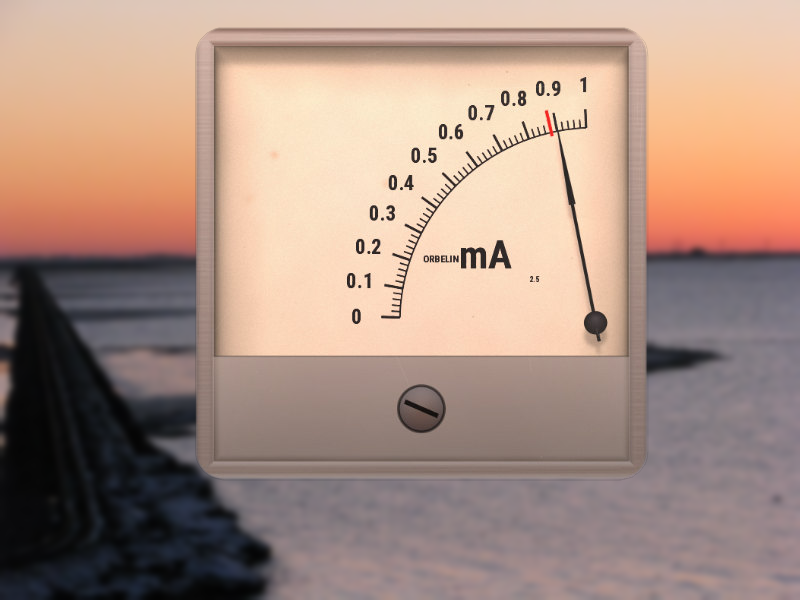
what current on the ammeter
0.9 mA
